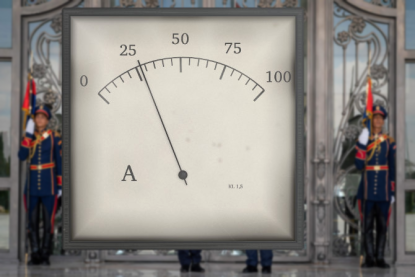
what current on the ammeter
27.5 A
